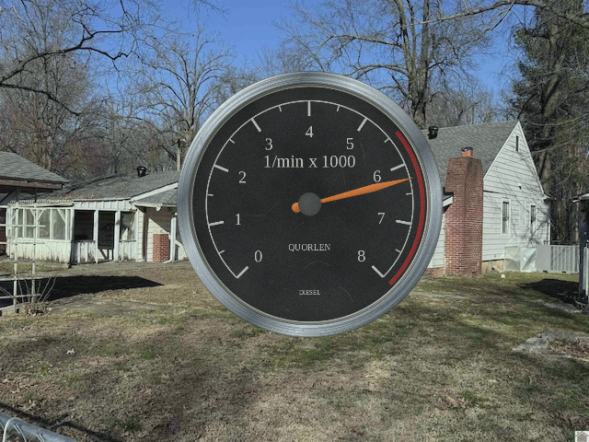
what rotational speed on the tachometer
6250 rpm
